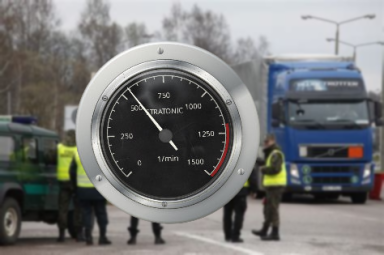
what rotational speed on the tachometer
550 rpm
